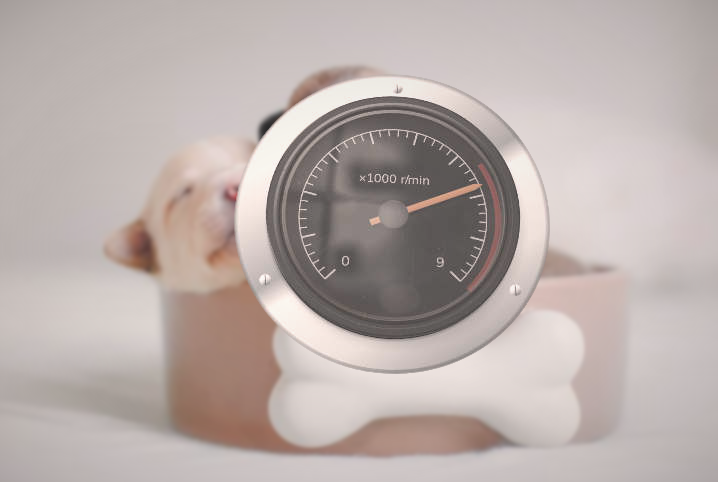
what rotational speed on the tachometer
6800 rpm
